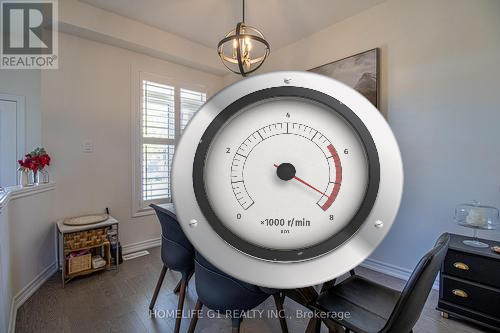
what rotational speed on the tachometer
7600 rpm
